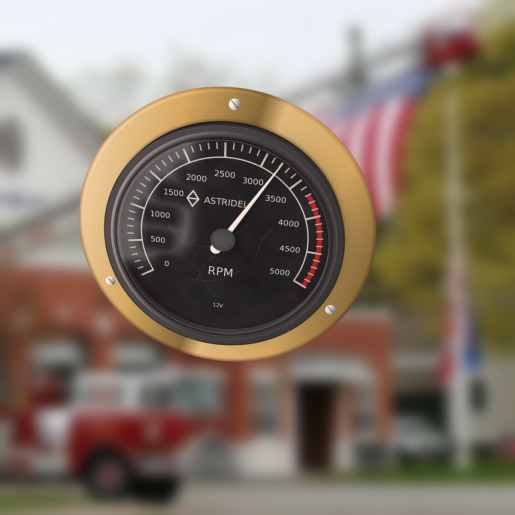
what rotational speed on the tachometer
3200 rpm
